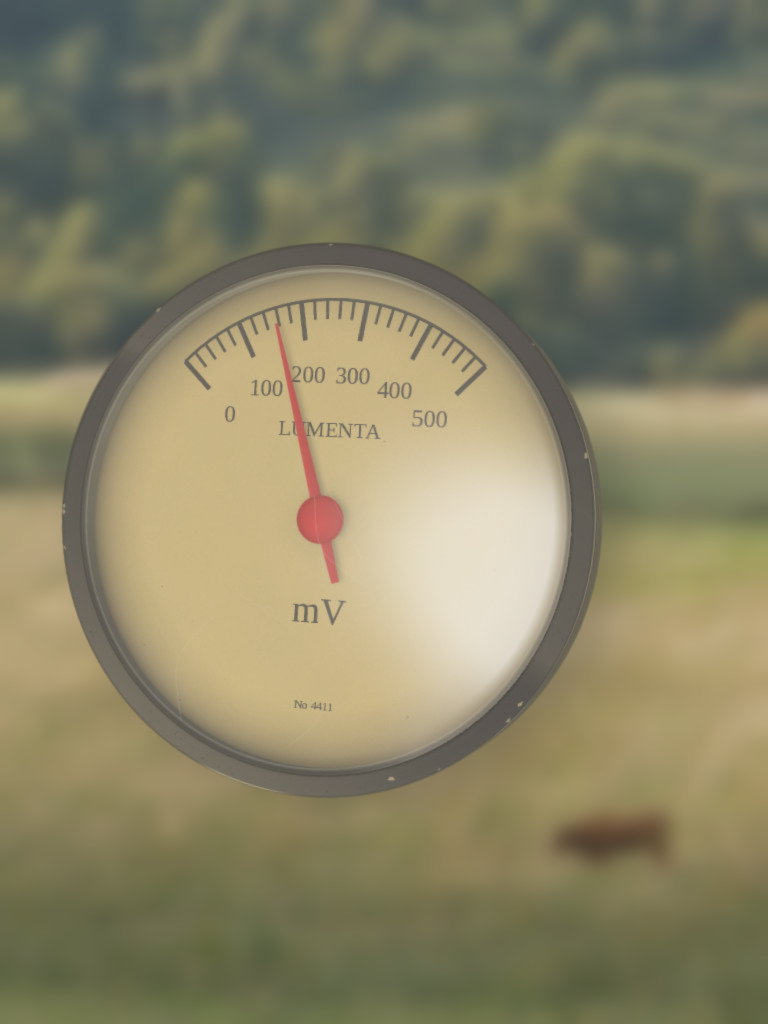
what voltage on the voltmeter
160 mV
